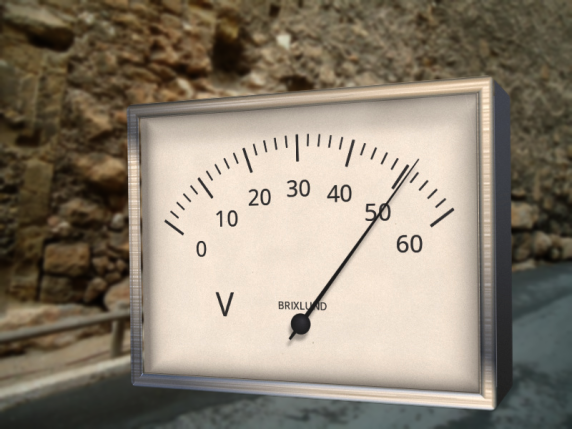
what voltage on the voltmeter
51 V
